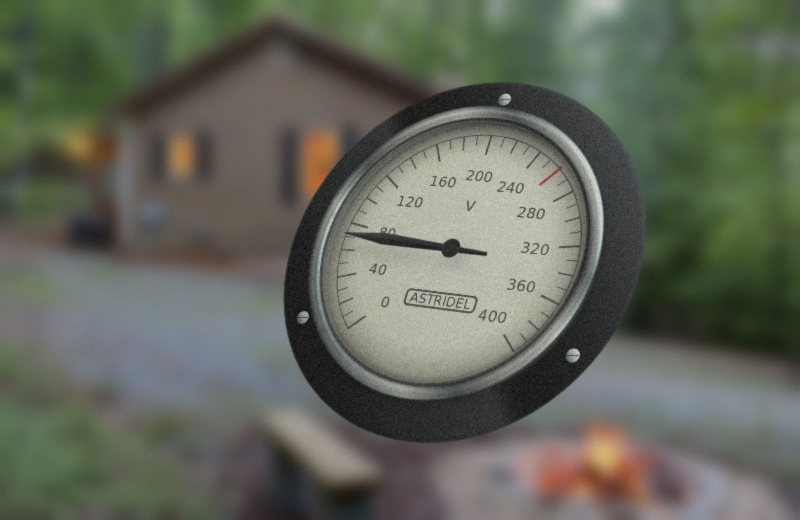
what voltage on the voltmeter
70 V
